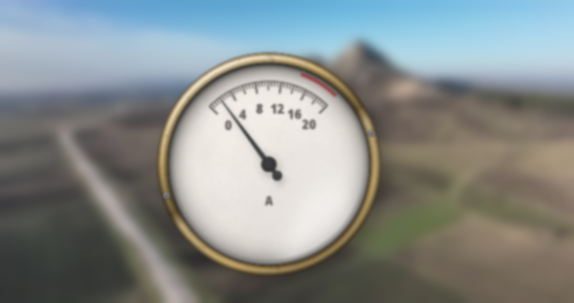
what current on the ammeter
2 A
